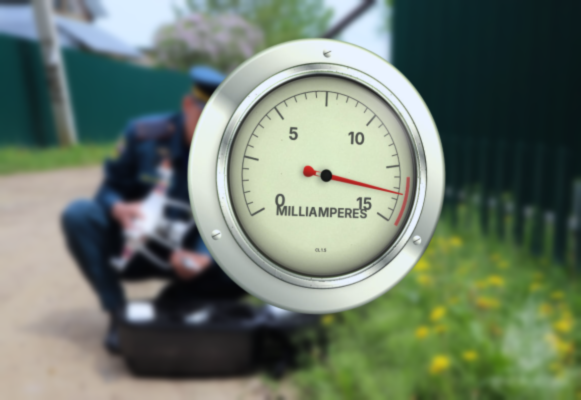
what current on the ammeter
13.75 mA
